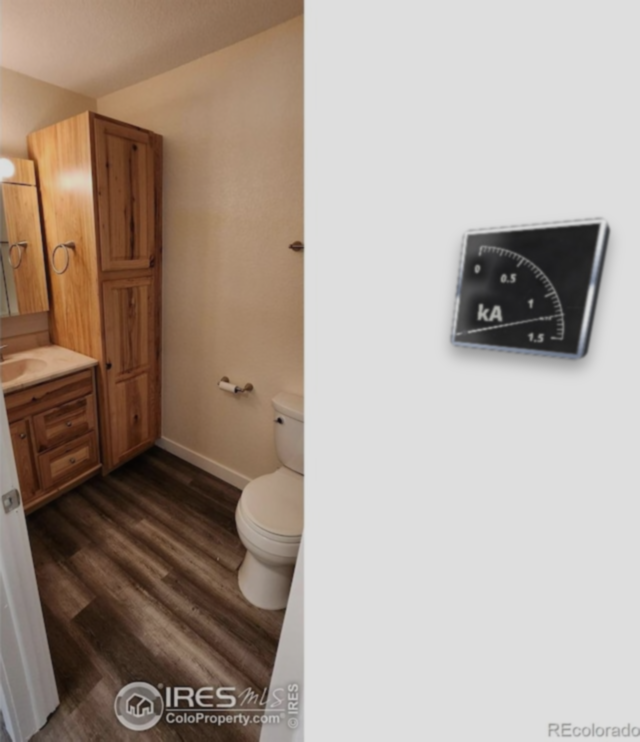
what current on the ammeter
1.25 kA
